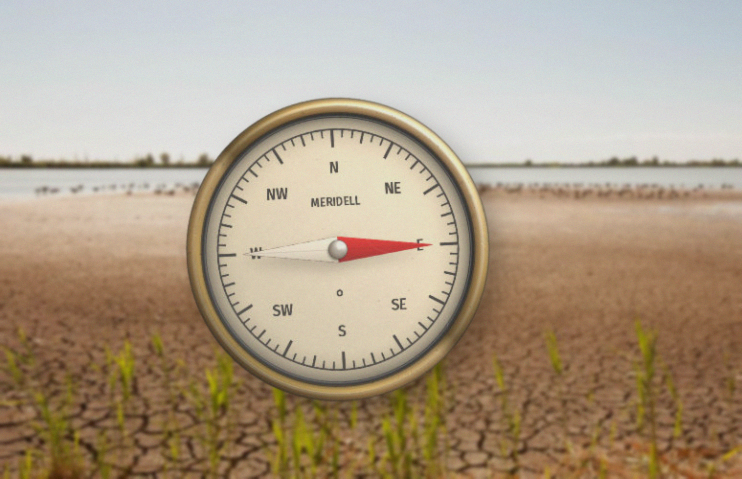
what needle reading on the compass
90 °
